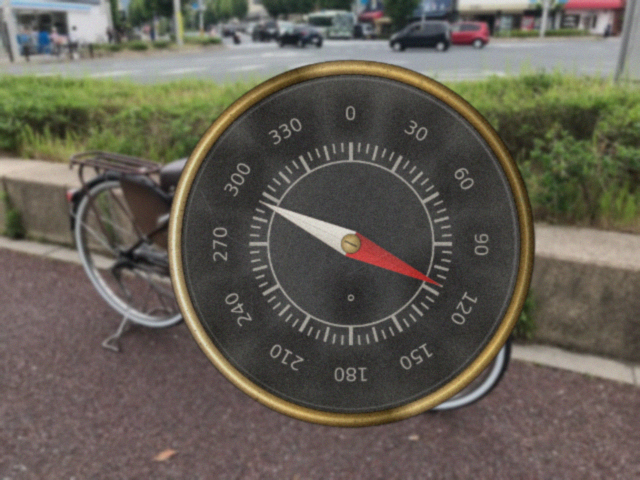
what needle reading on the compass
115 °
